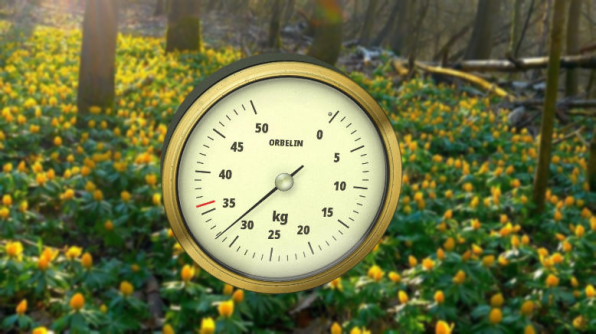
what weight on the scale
32 kg
